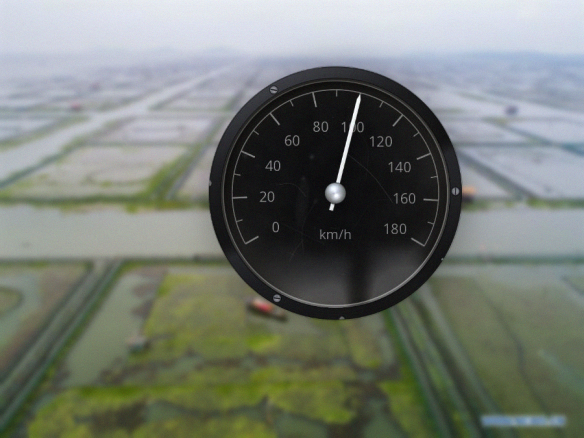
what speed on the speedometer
100 km/h
